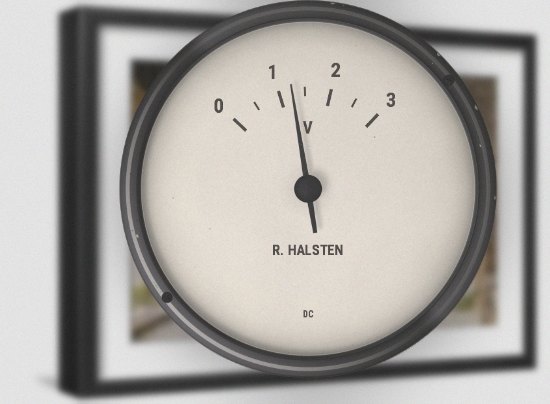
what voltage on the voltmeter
1.25 V
